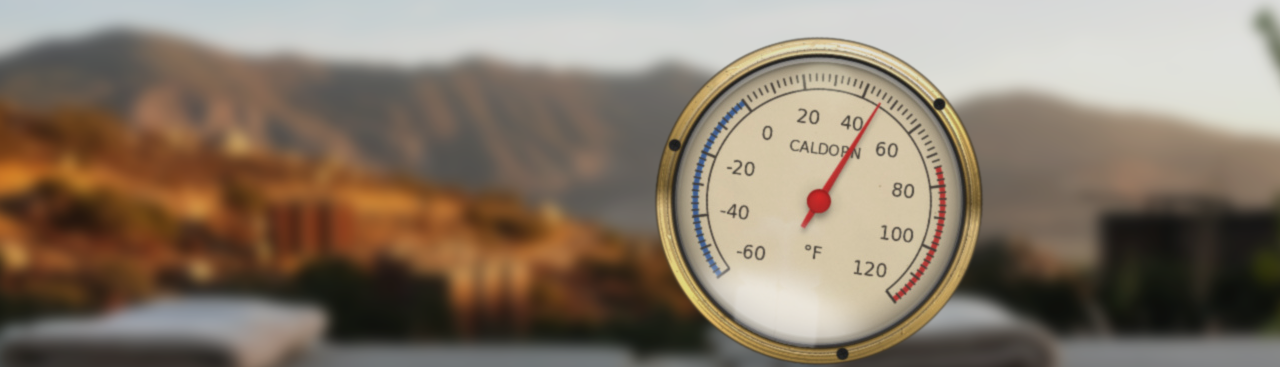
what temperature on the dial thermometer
46 °F
